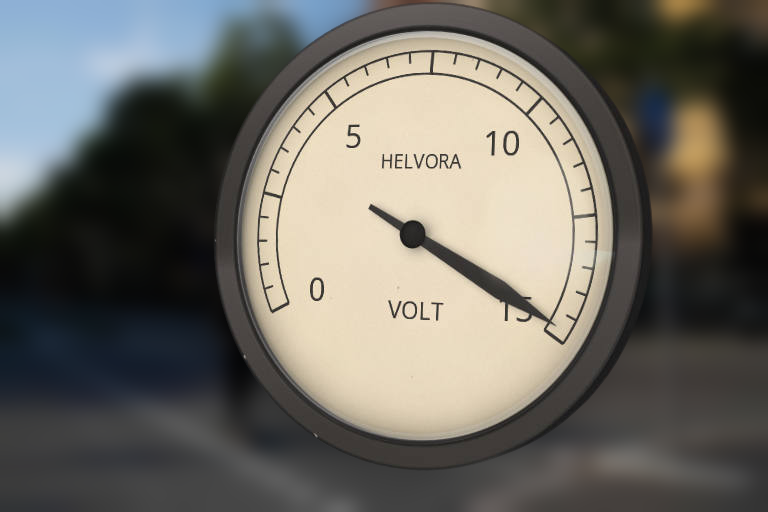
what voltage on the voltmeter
14.75 V
